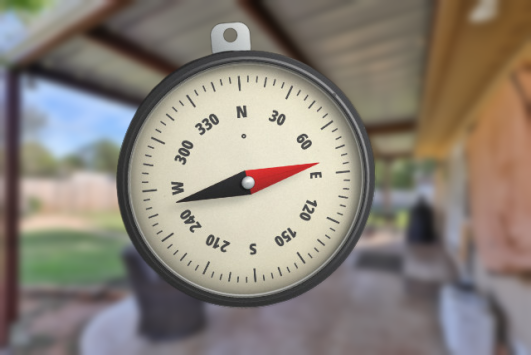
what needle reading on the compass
80 °
